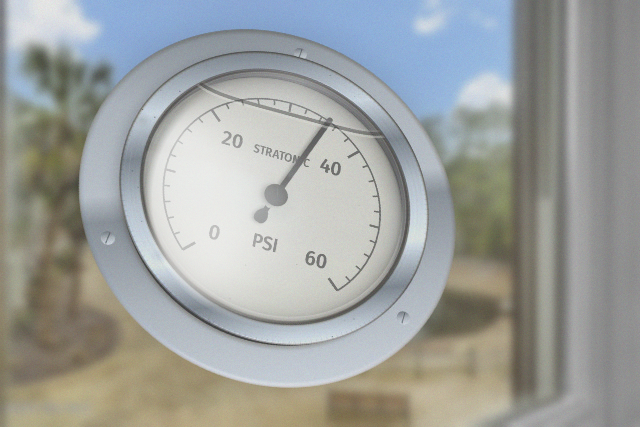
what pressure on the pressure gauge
35 psi
